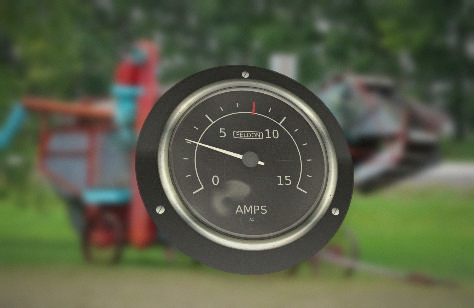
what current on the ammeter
3 A
